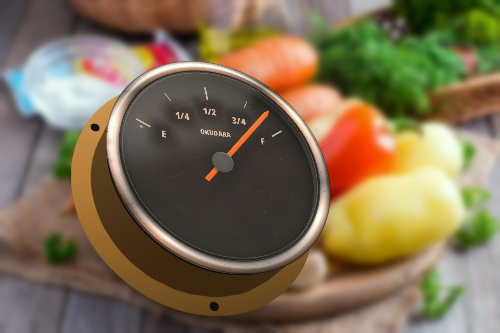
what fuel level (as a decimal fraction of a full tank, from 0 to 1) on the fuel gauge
0.875
